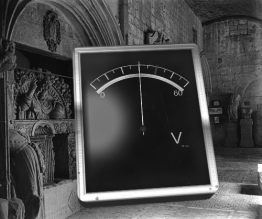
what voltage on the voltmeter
30 V
